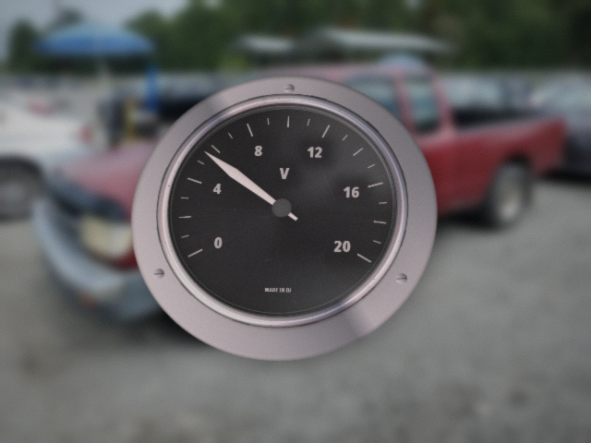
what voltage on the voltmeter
5.5 V
